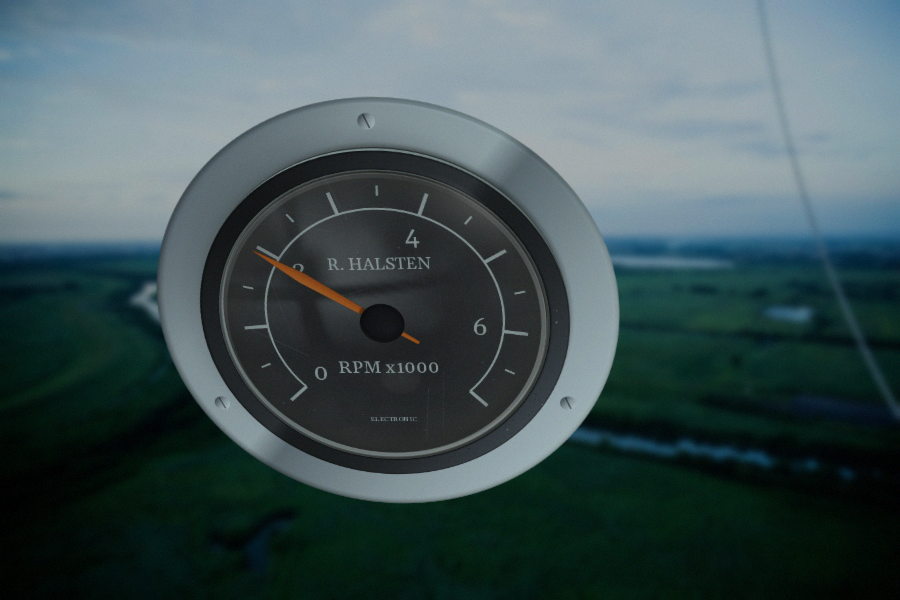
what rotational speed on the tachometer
2000 rpm
